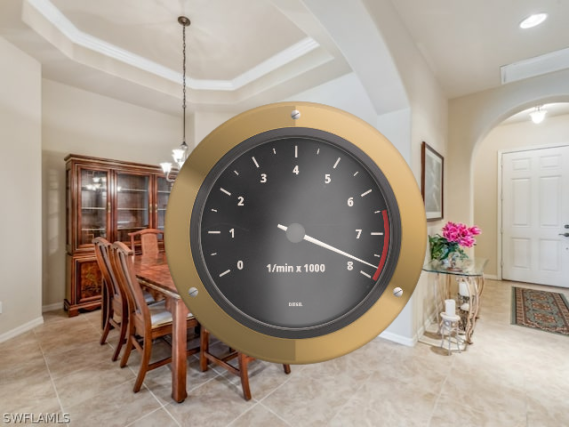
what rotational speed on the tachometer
7750 rpm
